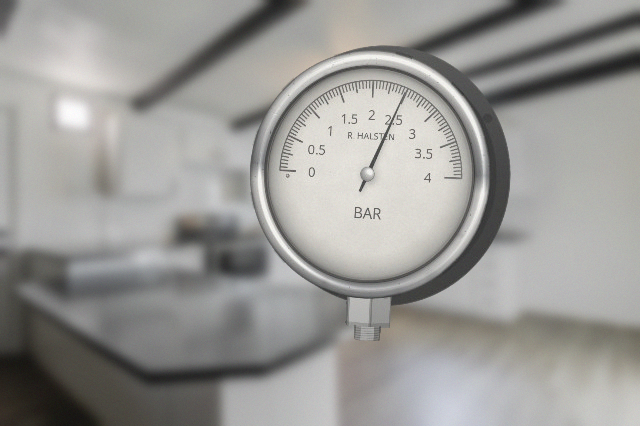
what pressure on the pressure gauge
2.5 bar
